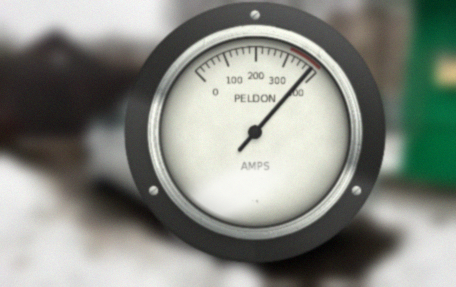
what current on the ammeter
380 A
